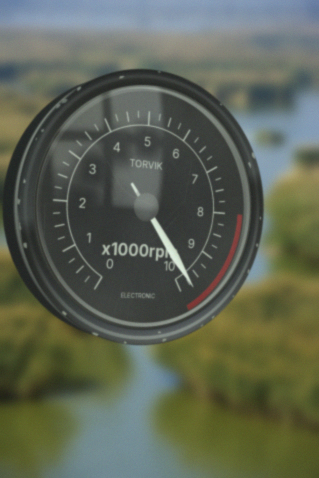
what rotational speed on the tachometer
9750 rpm
